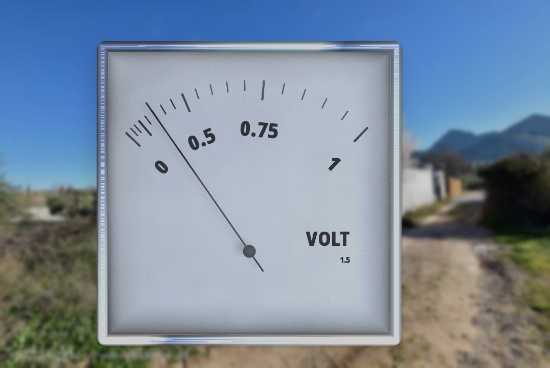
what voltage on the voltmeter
0.35 V
